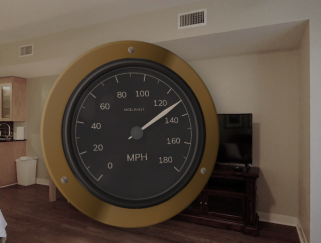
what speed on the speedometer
130 mph
